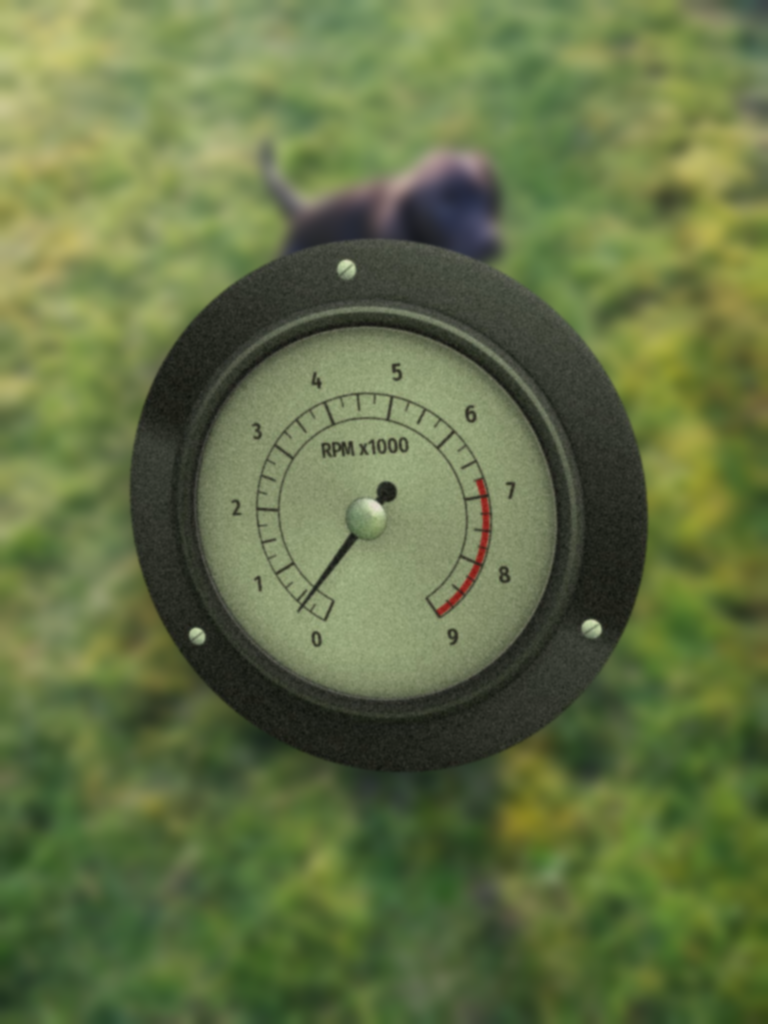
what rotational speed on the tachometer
375 rpm
